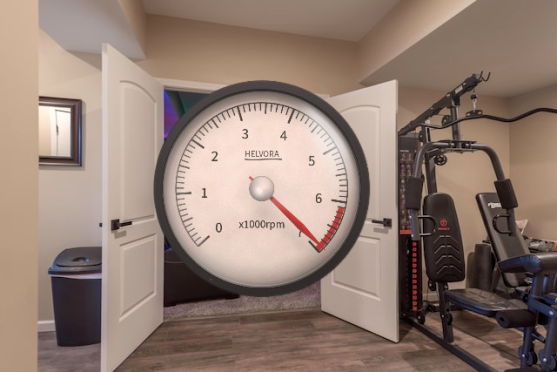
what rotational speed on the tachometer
6900 rpm
